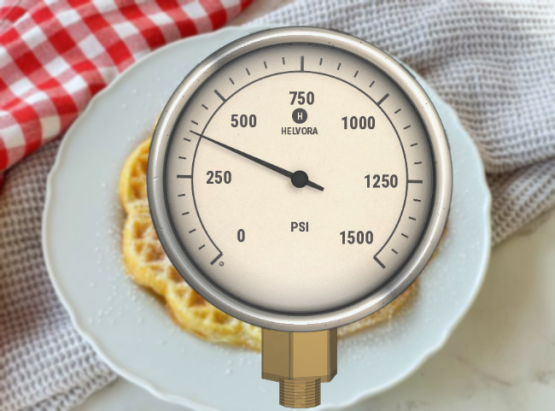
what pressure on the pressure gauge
375 psi
